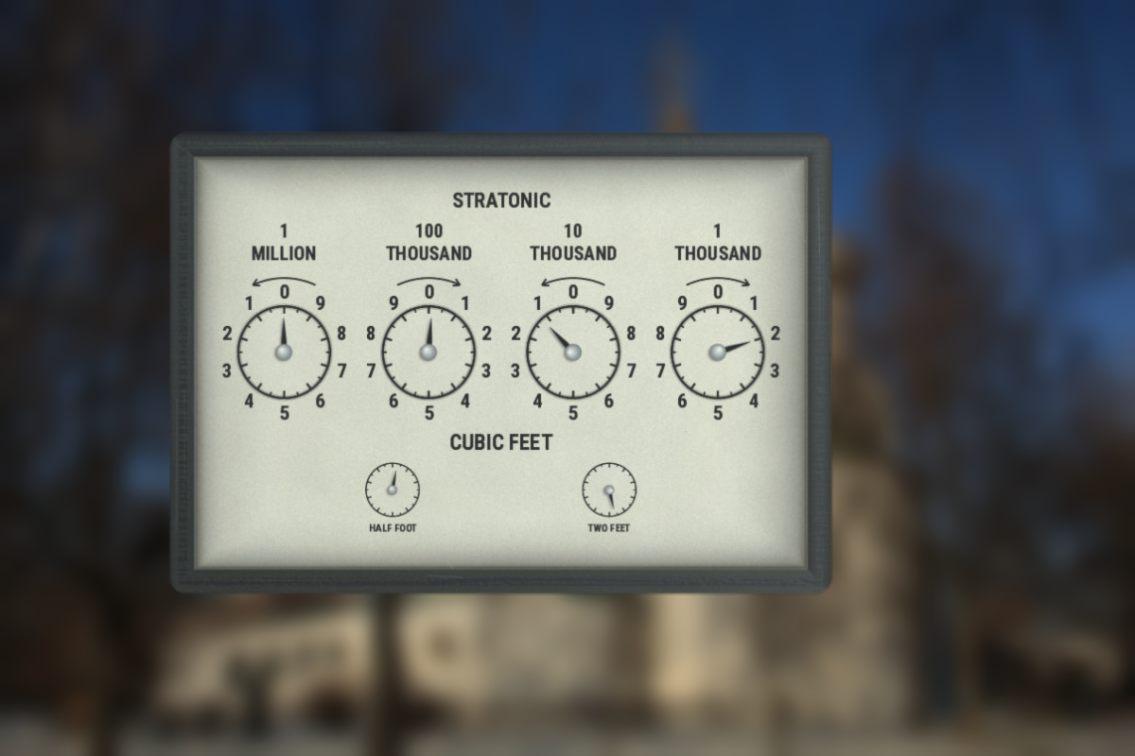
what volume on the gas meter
1200 ft³
